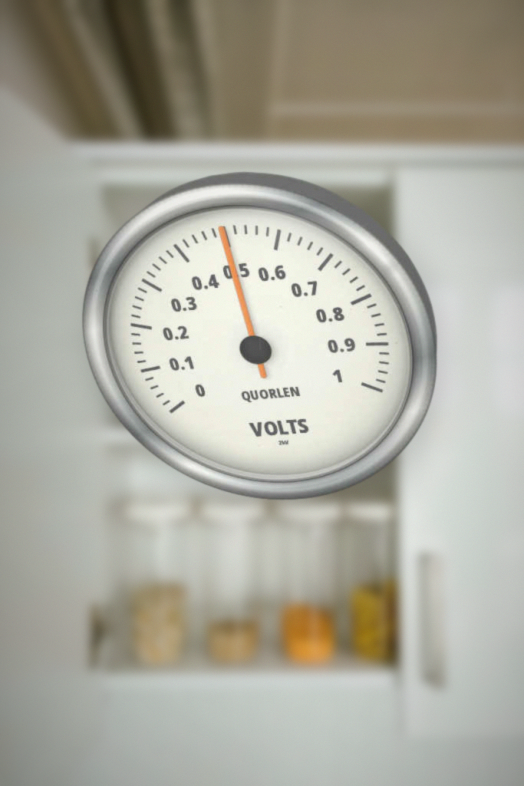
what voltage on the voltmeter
0.5 V
